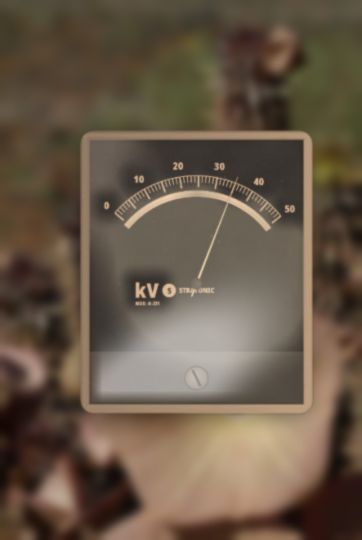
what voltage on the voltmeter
35 kV
